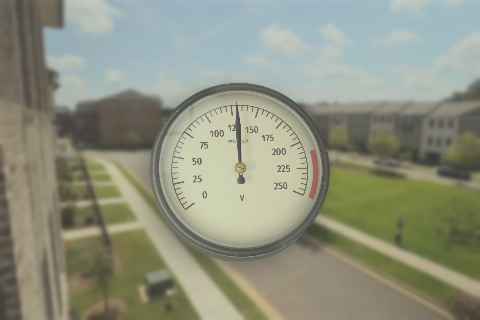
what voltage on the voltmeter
130 V
